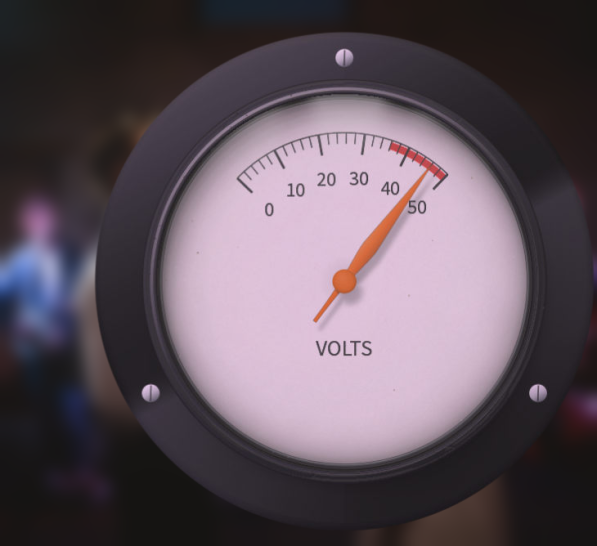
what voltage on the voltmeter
46 V
